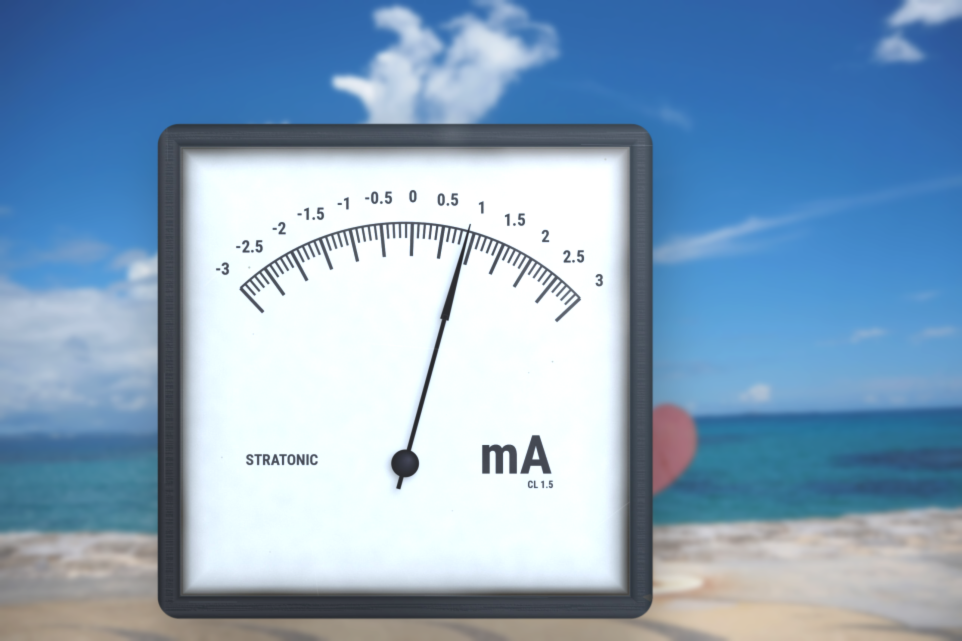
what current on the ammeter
0.9 mA
